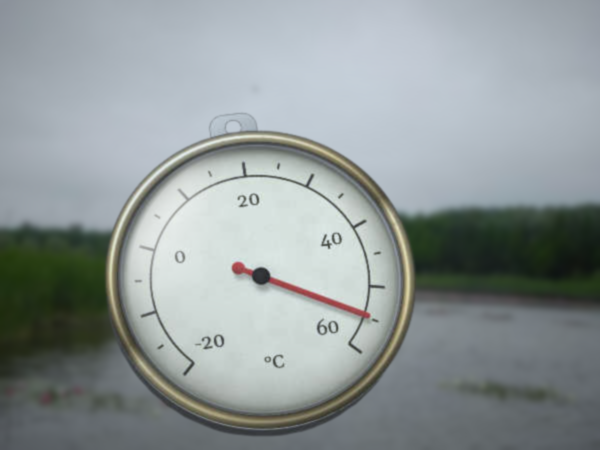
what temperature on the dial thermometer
55 °C
